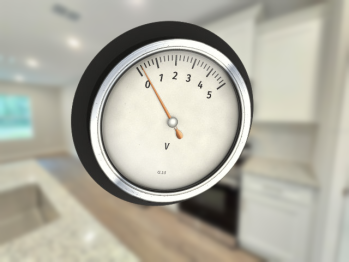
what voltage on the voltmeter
0.2 V
